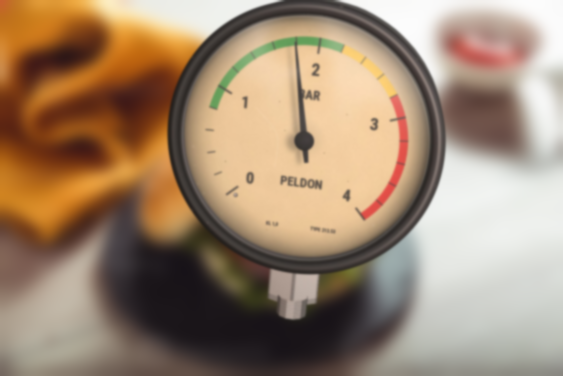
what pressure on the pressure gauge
1.8 bar
